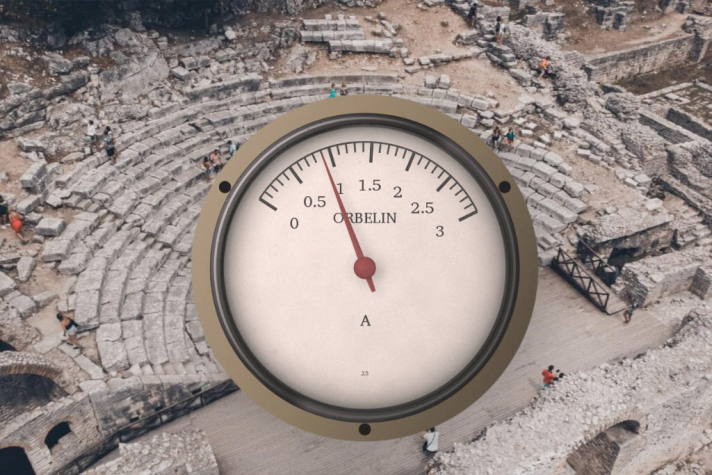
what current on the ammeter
0.9 A
